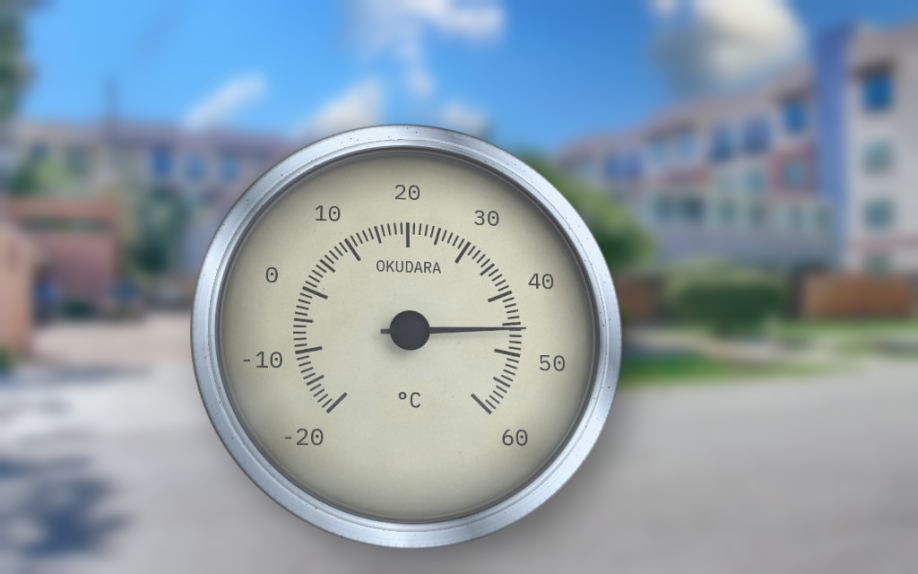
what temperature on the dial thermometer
46 °C
